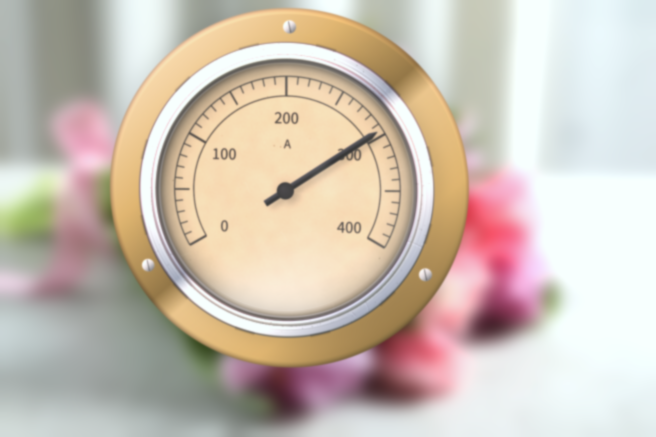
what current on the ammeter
295 A
